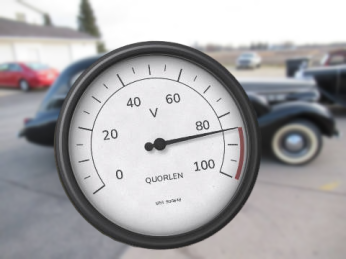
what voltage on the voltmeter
85 V
